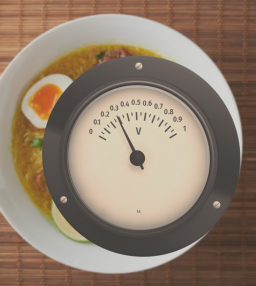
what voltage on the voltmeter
0.3 V
